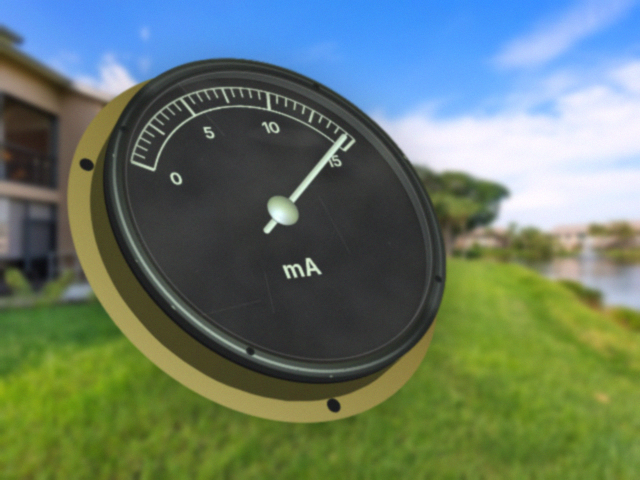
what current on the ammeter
14.5 mA
